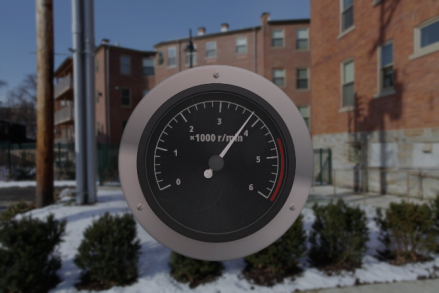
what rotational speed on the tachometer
3800 rpm
